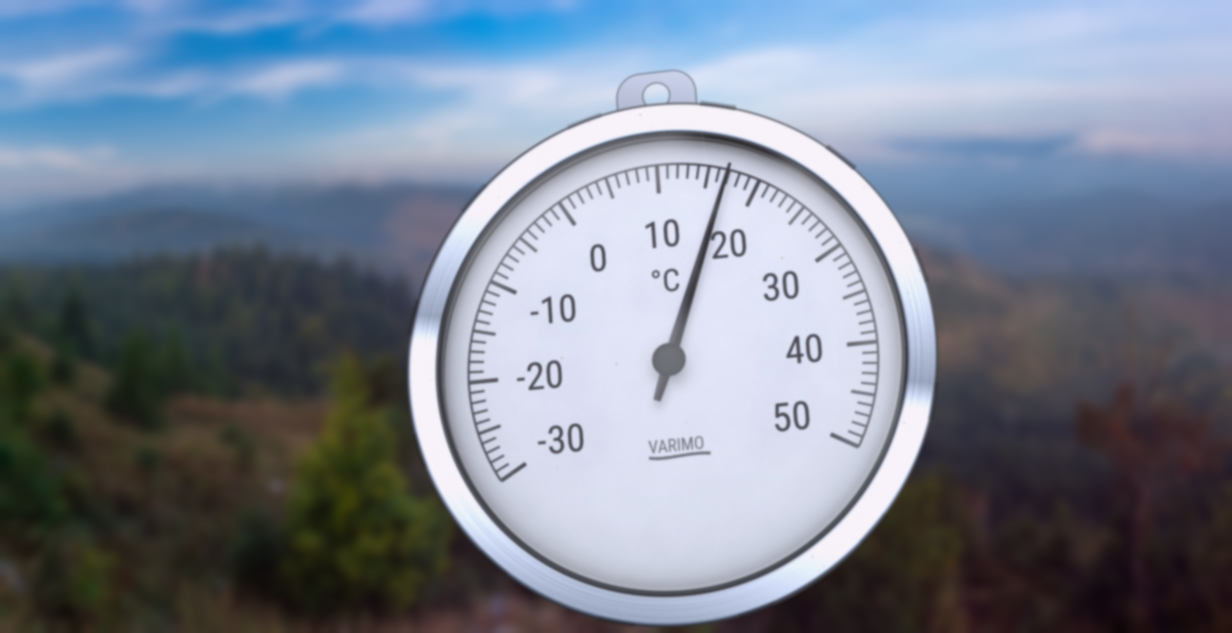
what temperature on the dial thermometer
17 °C
